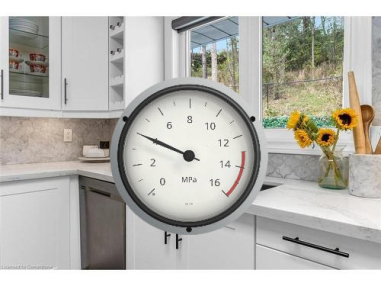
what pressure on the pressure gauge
4 MPa
